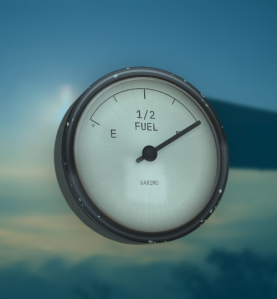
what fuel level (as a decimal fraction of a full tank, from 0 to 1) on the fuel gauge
1
